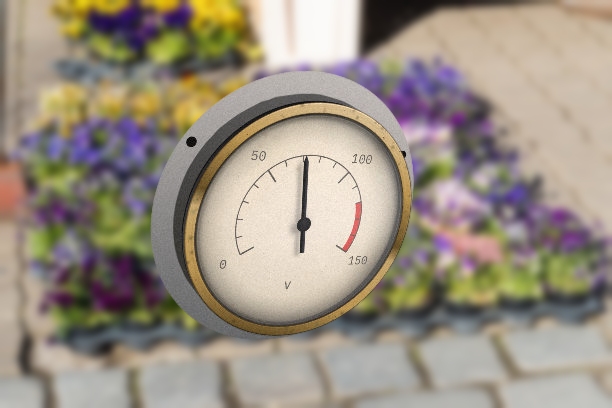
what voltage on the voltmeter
70 V
